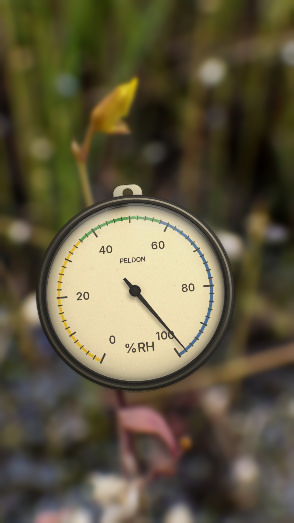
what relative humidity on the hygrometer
98 %
